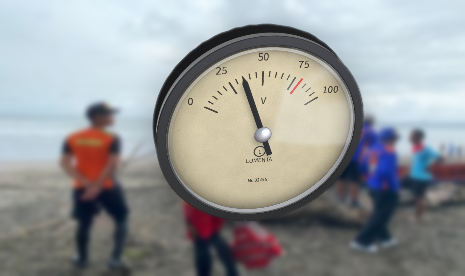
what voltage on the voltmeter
35 V
